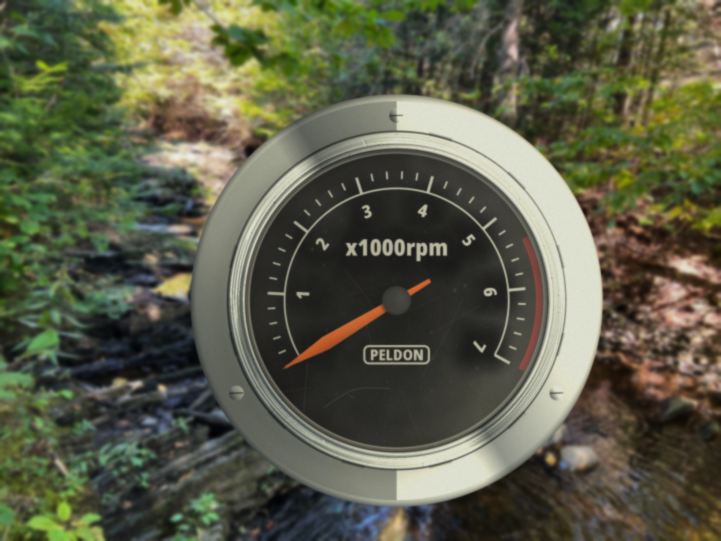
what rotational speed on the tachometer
0 rpm
